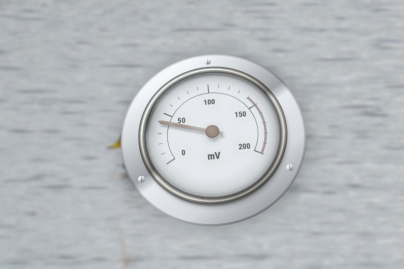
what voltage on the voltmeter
40 mV
